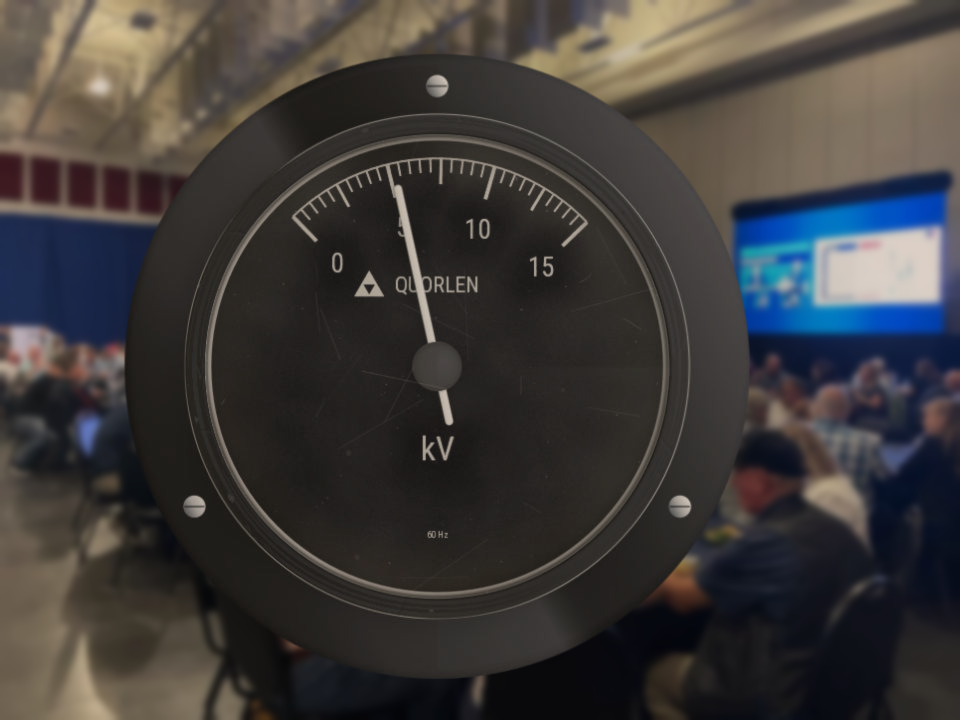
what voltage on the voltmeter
5.25 kV
